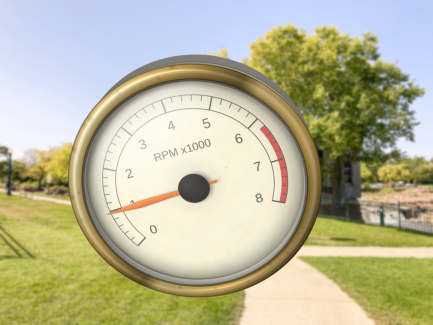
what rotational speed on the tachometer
1000 rpm
